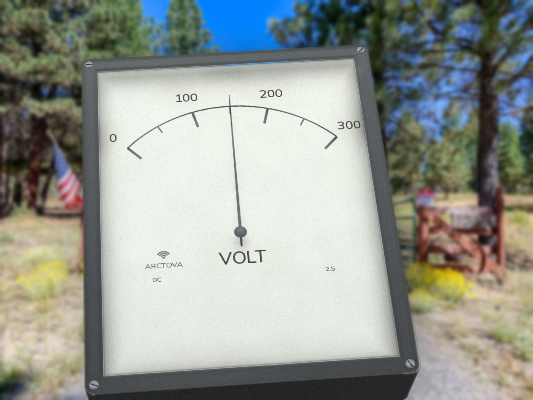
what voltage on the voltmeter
150 V
